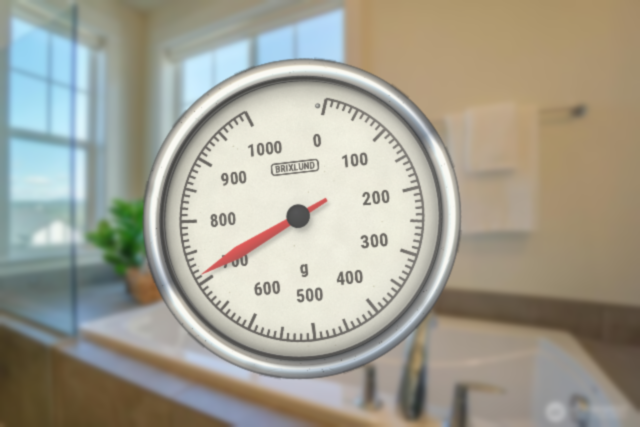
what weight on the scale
710 g
